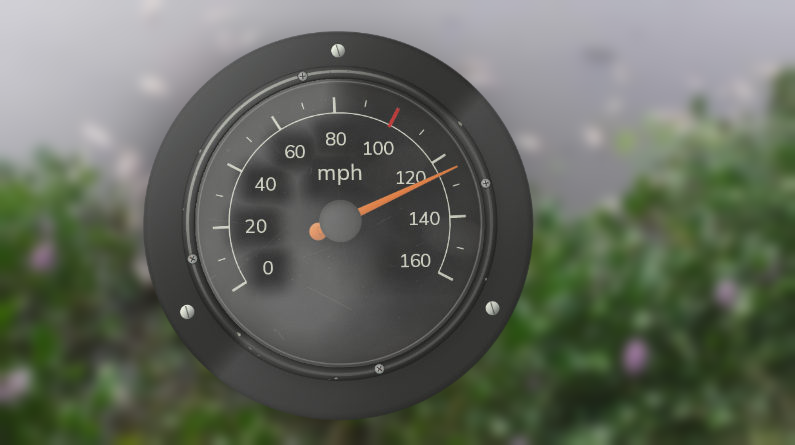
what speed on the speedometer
125 mph
